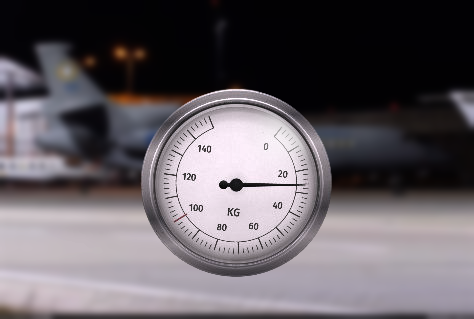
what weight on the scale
26 kg
